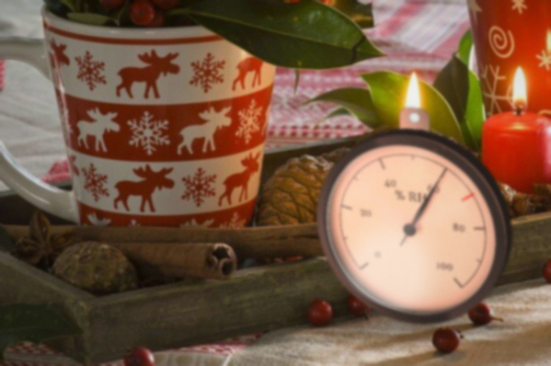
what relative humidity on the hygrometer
60 %
